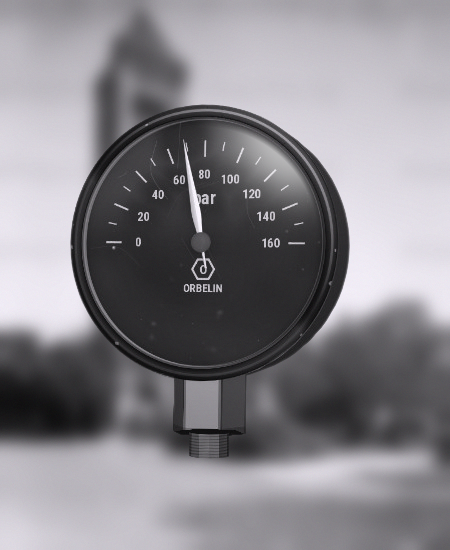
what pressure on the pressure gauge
70 bar
